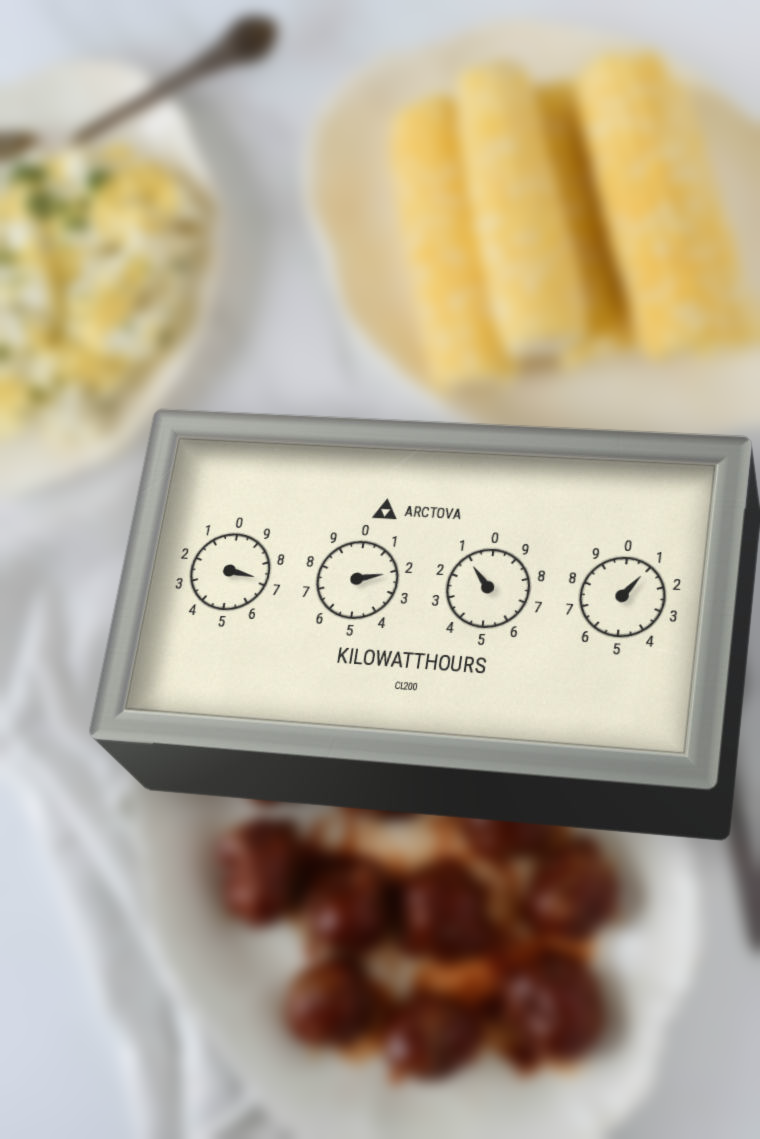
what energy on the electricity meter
7211 kWh
